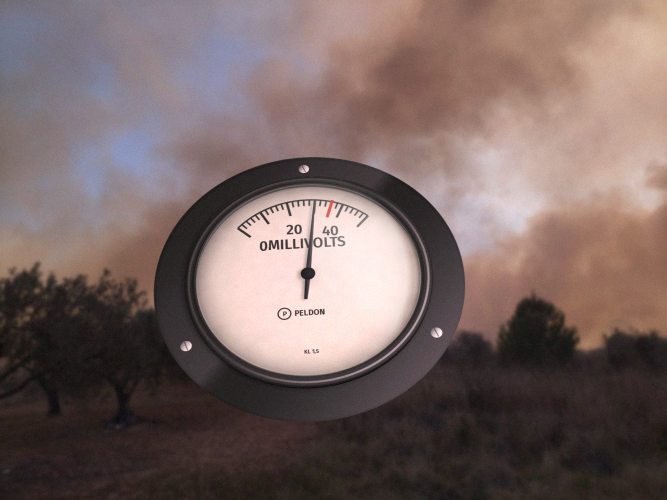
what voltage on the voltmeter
30 mV
